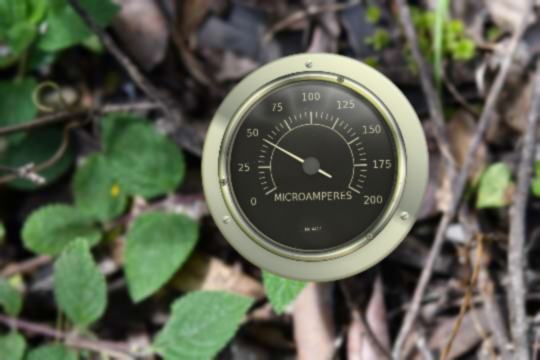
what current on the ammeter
50 µA
